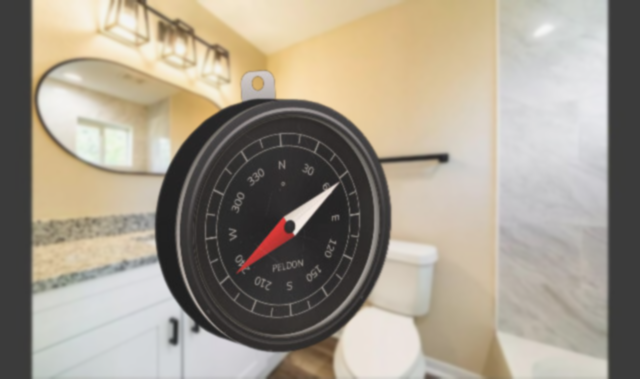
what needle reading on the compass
240 °
